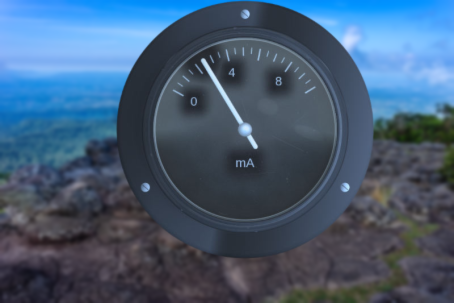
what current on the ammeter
2.5 mA
